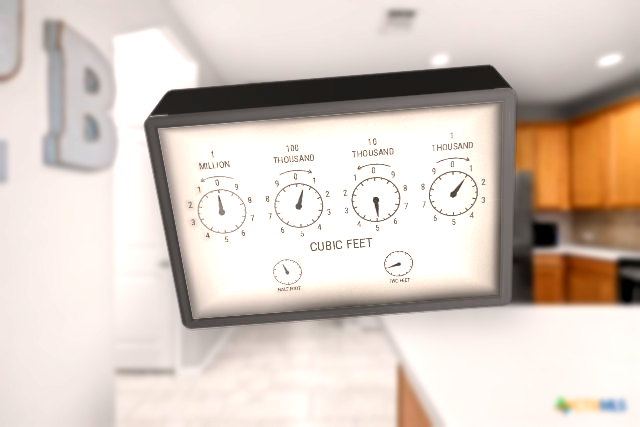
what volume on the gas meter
5100 ft³
